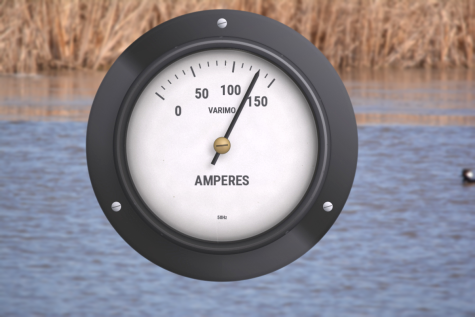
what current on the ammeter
130 A
